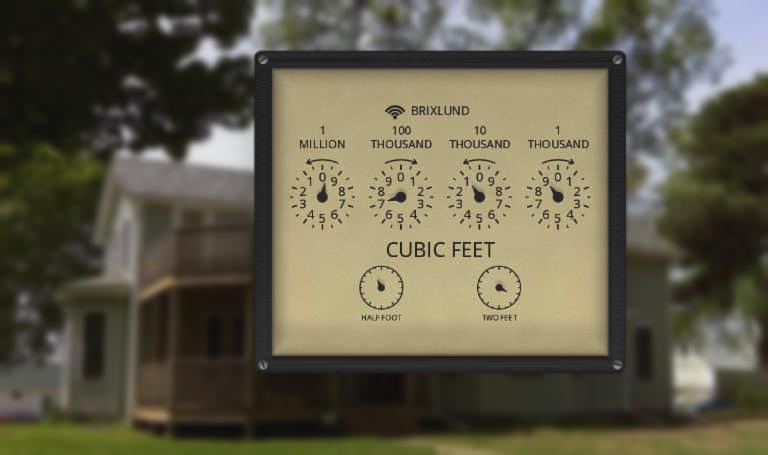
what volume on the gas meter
970900 ft³
